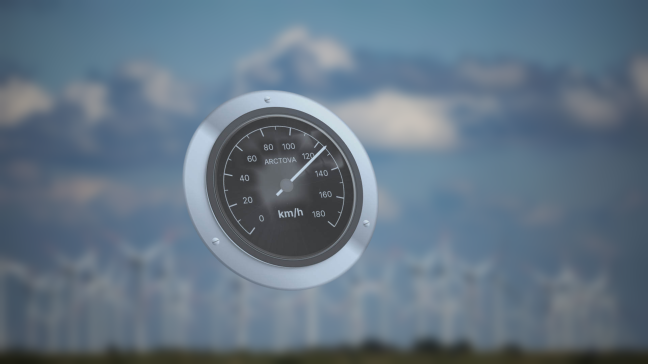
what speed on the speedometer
125 km/h
